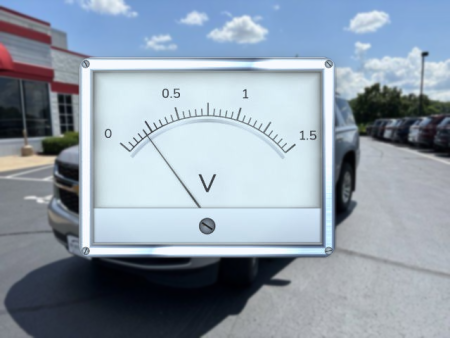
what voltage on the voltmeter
0.2 V
